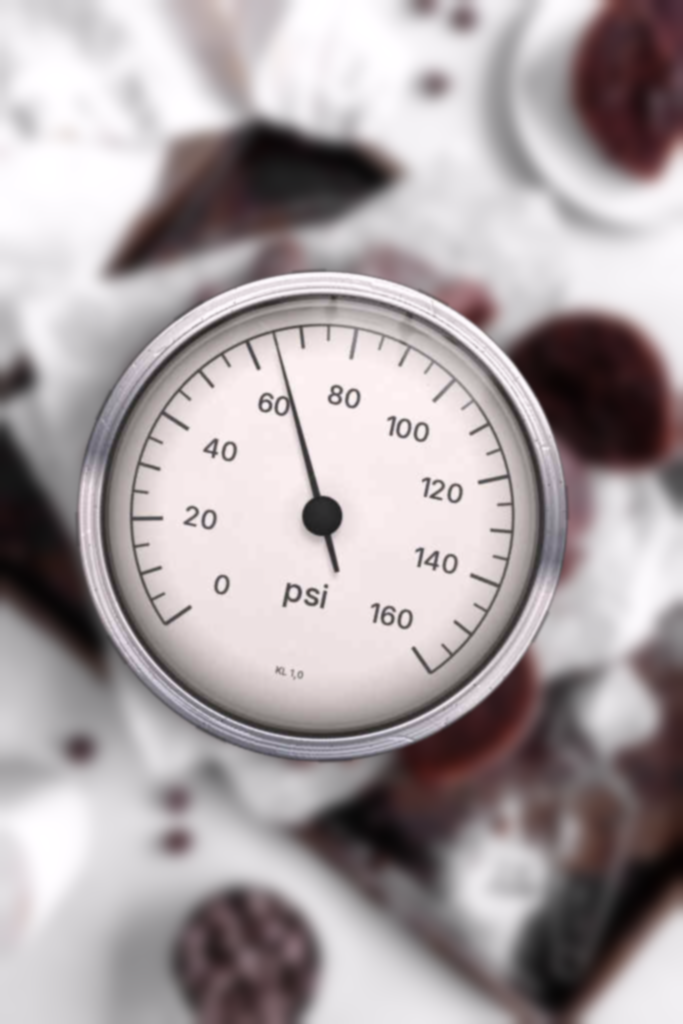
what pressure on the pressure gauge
65 psi
